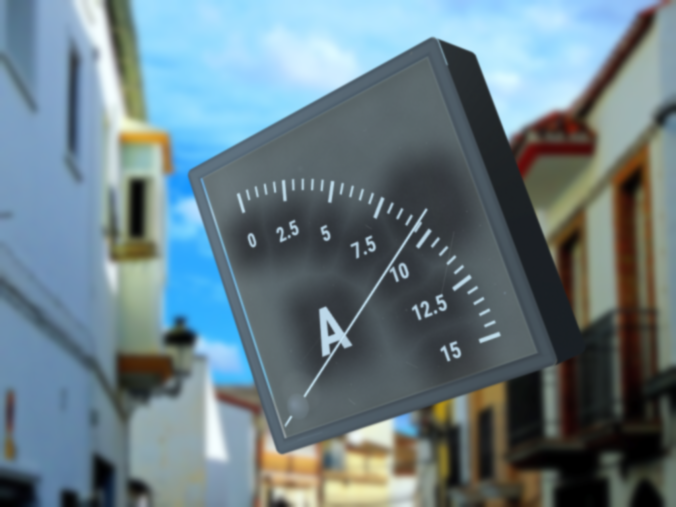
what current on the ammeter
9.5 A
